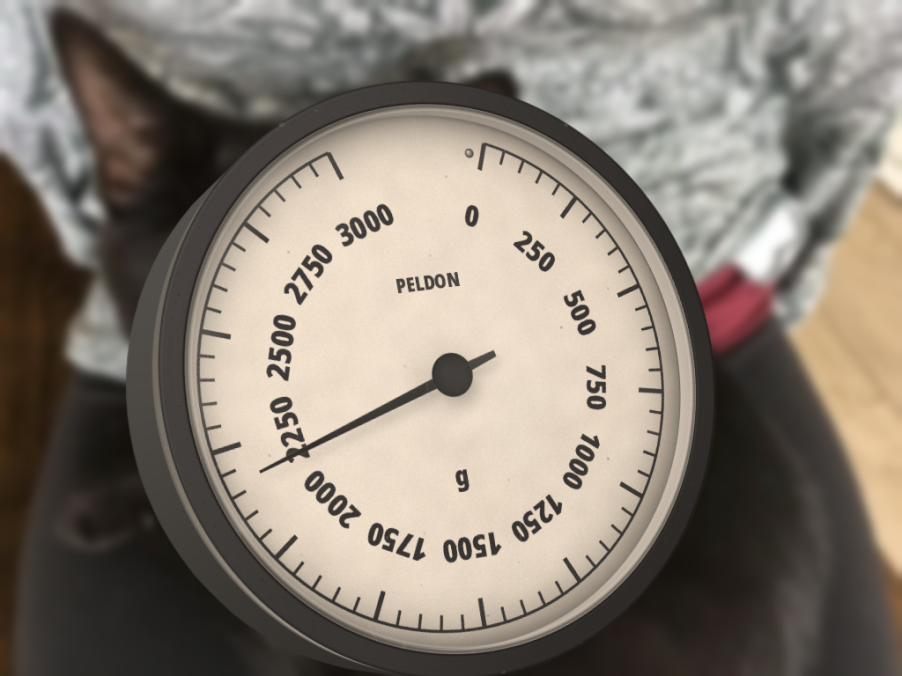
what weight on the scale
2175 g
